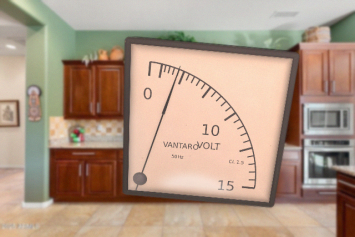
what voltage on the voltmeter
4.5 V
